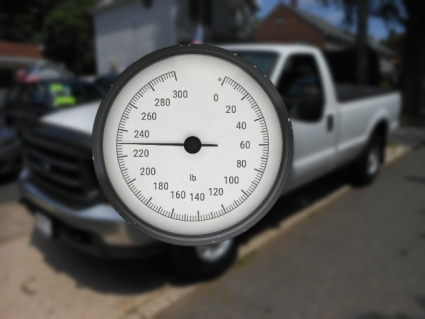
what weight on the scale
230 lb
